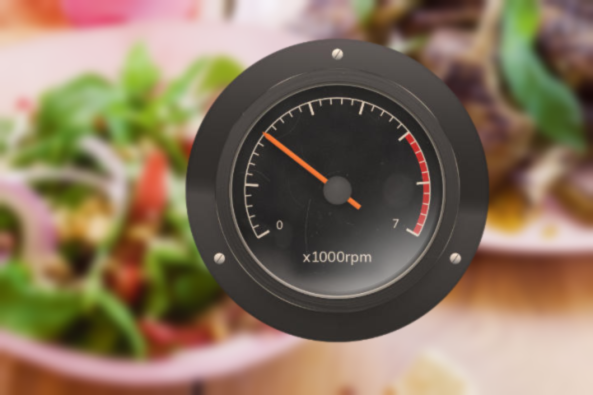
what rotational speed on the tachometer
2000 rpm
